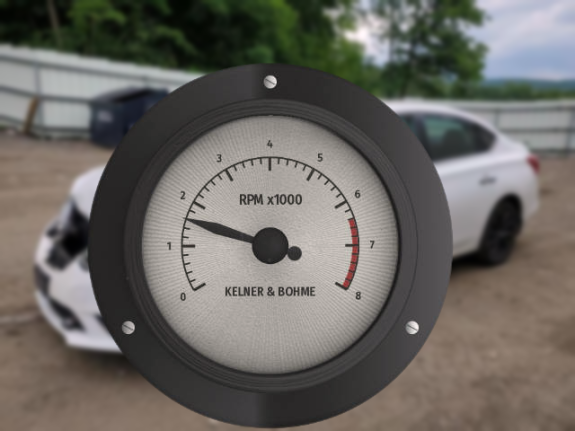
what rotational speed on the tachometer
1600 rpm
